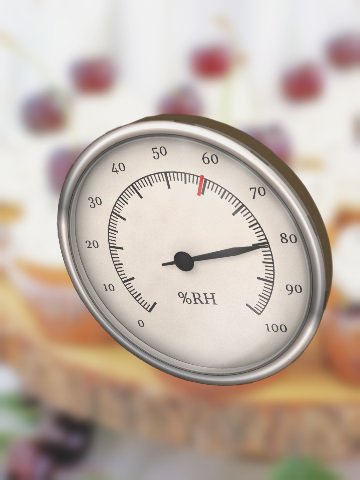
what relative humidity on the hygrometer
80 %
